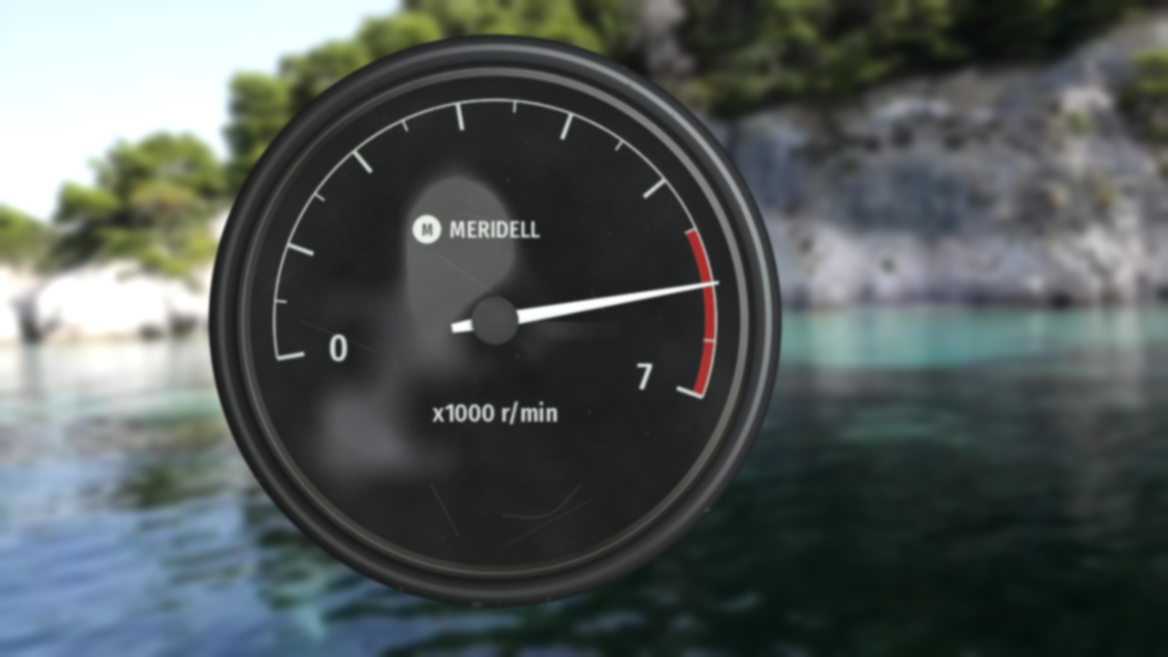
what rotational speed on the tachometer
6000 rpm
